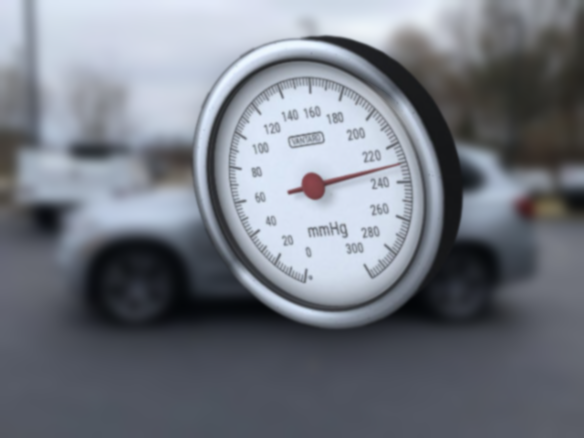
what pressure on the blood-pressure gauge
230 mmHg
